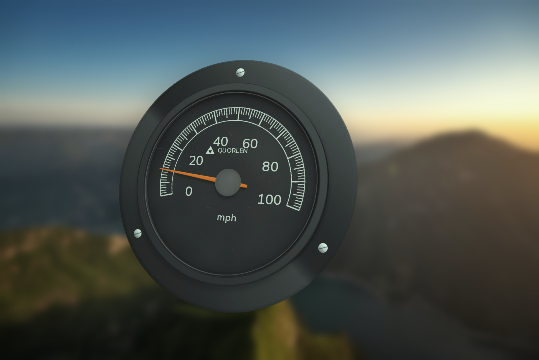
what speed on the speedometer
10 mph
